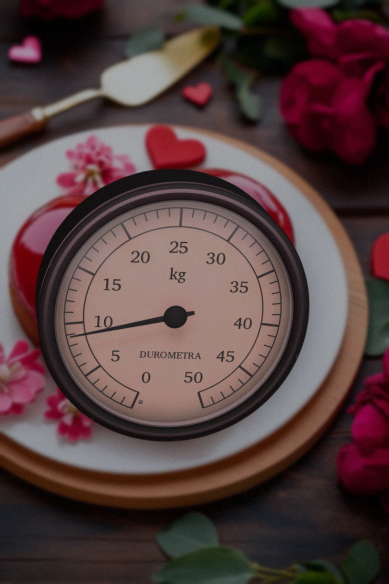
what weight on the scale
9 kg
